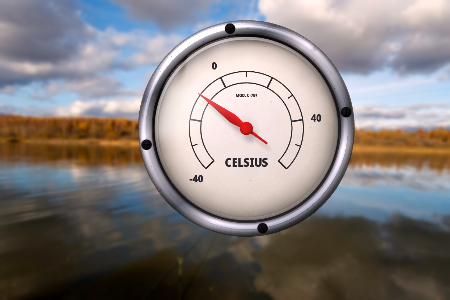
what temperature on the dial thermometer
-10 °C
